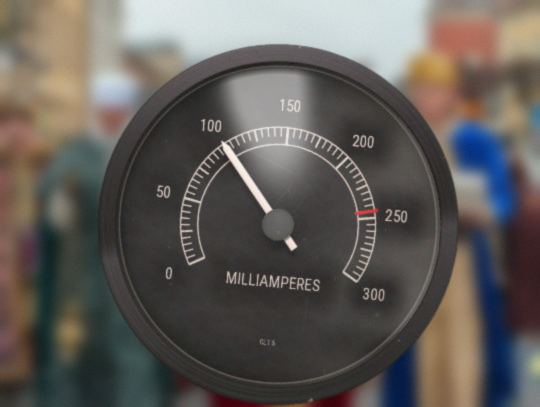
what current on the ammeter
100 mA
